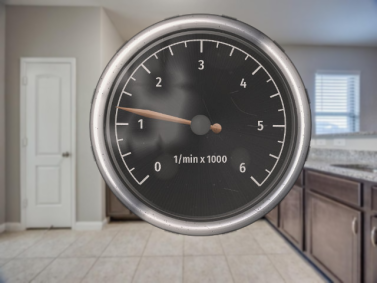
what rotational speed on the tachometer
1250 rpm
